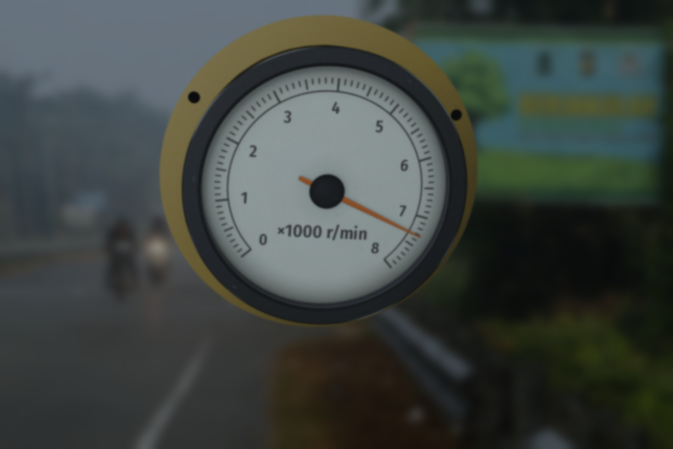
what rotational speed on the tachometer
7300 rpm
